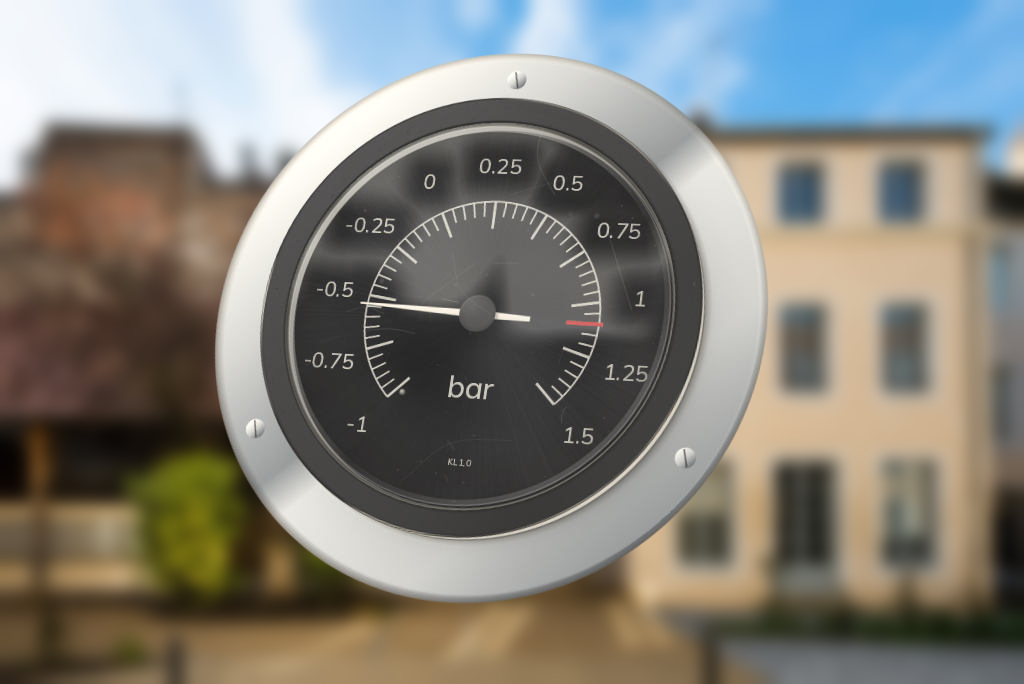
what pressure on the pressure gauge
-0.55 bar
